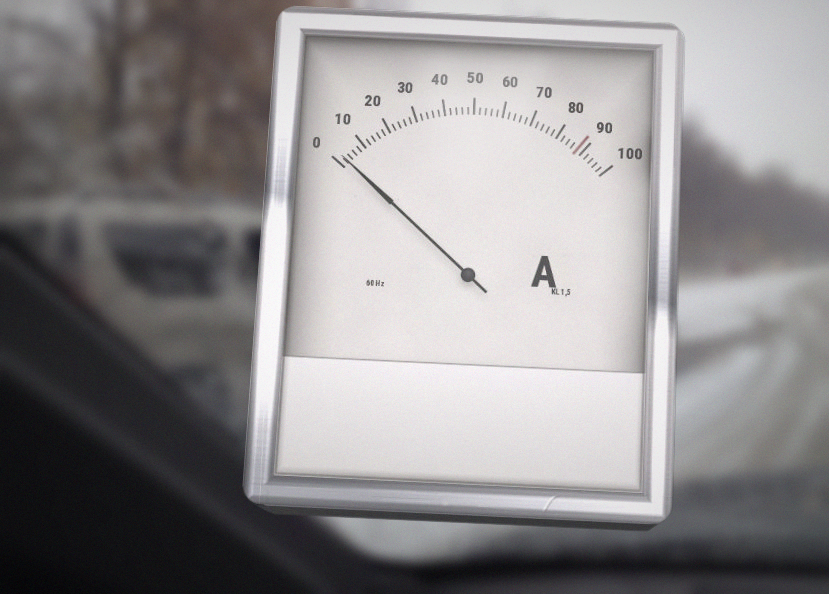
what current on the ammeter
2 A
